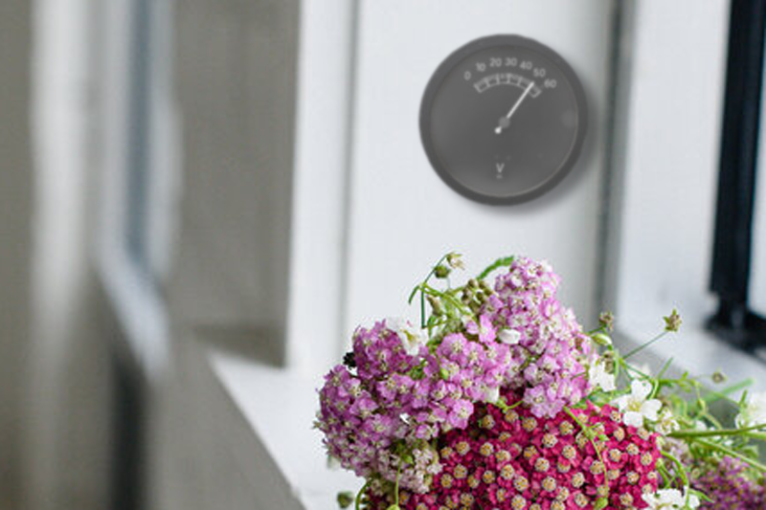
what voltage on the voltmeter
50 V
